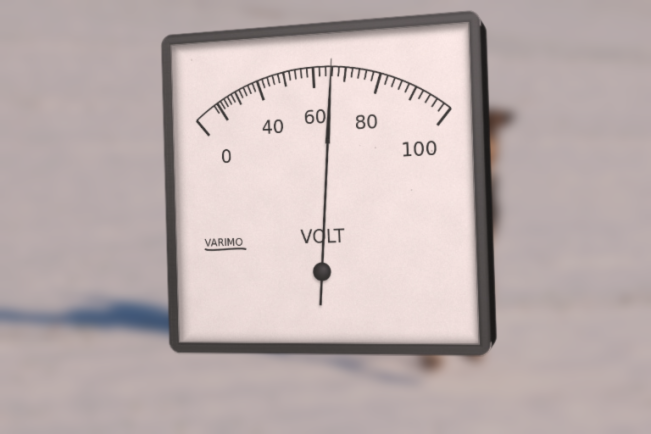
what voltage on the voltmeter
66 V
